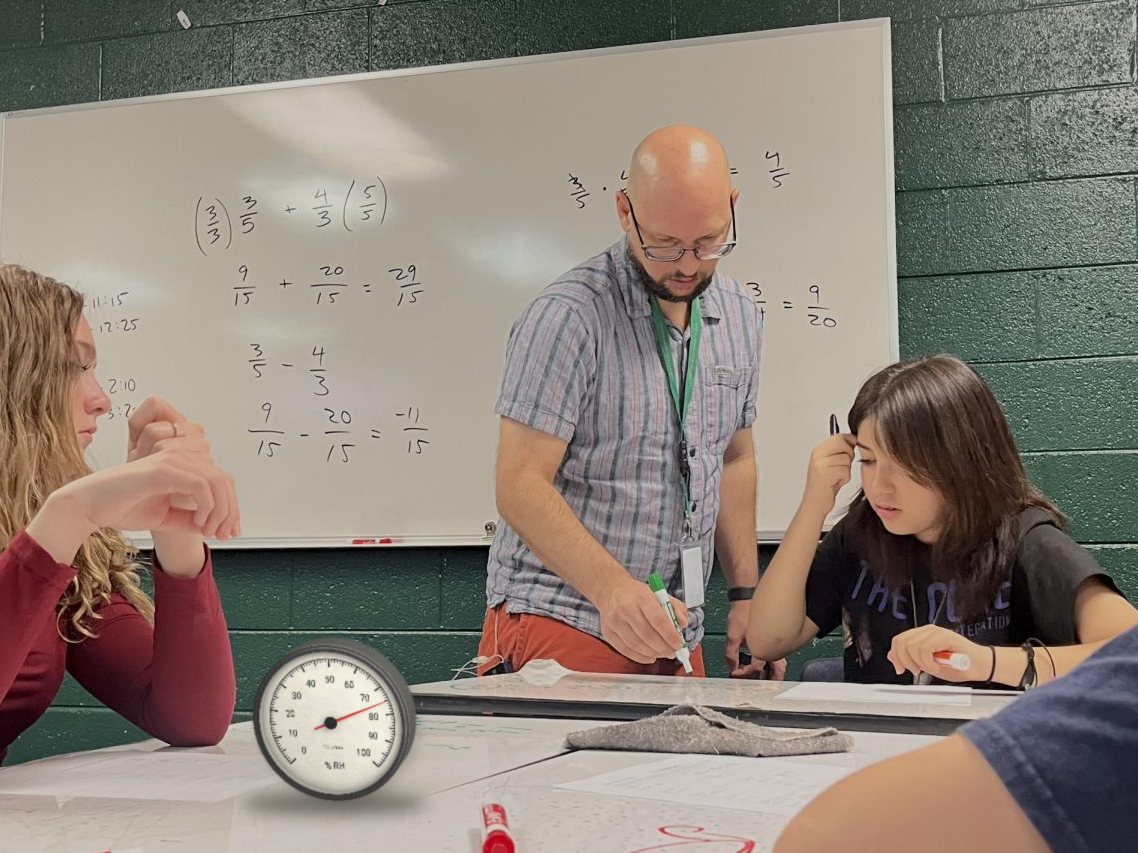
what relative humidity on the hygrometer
75 %
